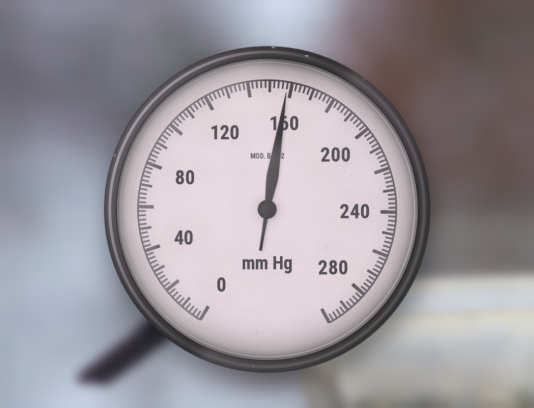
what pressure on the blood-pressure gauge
158 mmHg
